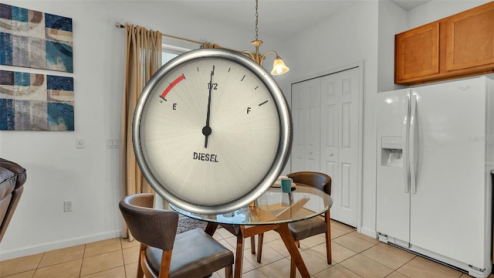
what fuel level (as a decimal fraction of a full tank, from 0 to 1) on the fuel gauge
0.5
